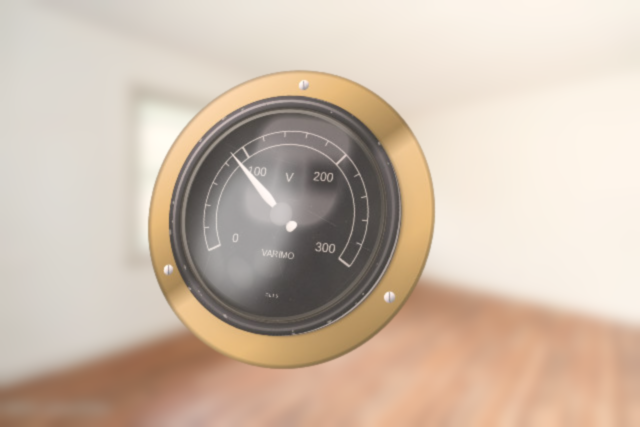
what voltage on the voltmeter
90 V
